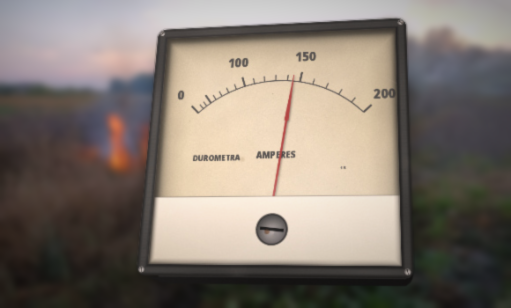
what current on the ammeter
145 A
